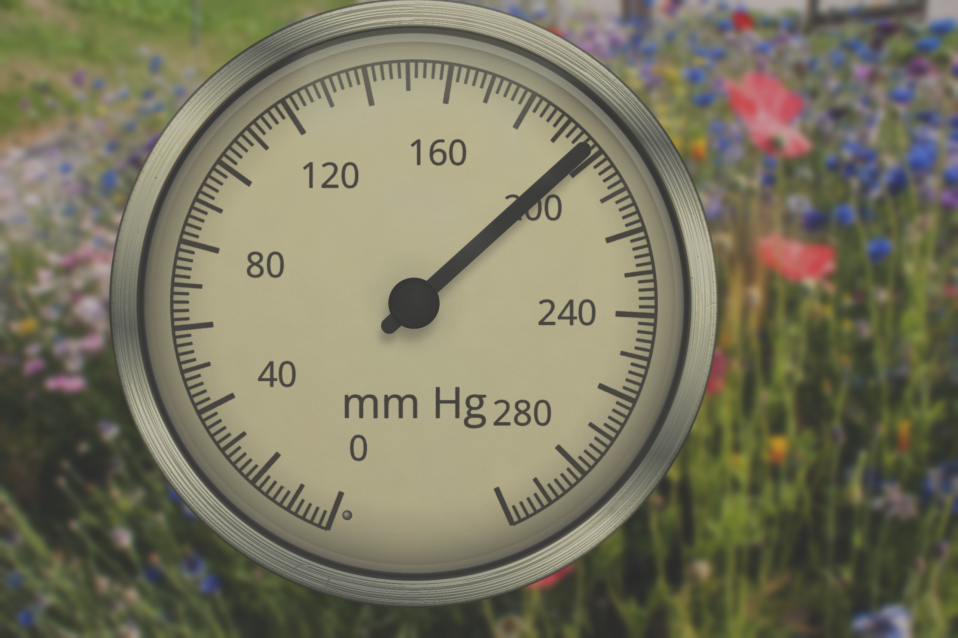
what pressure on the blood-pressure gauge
197 mmHg
